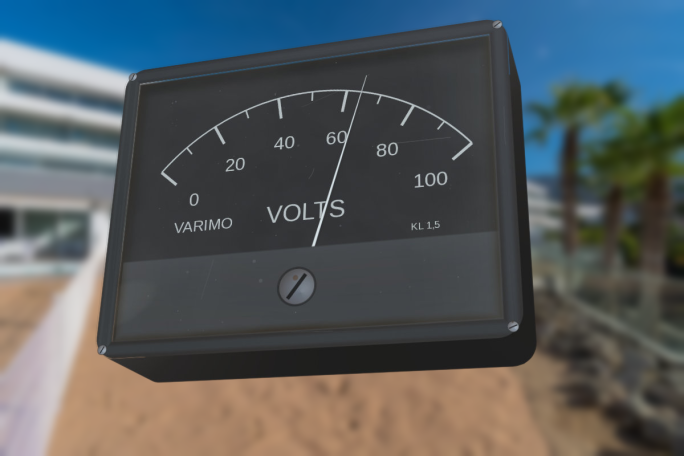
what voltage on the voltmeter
65 V
